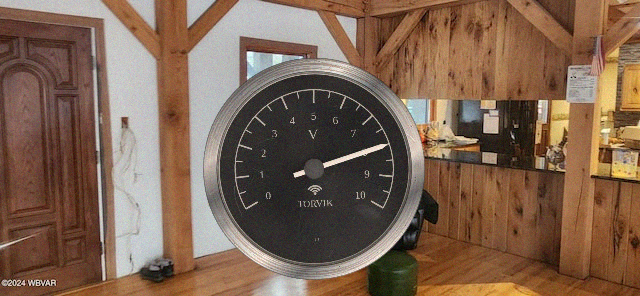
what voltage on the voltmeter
8 V
